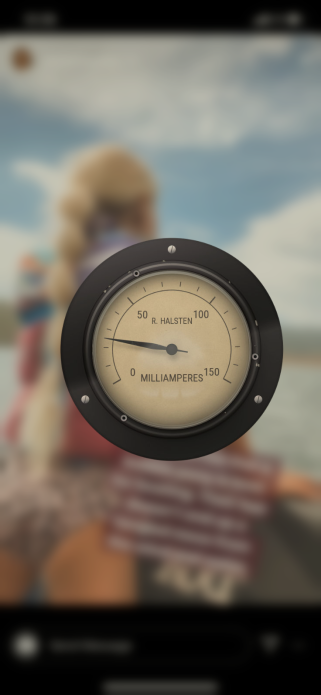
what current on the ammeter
25 mA
